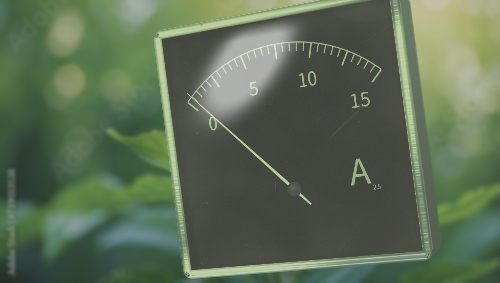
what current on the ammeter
0.5 A
